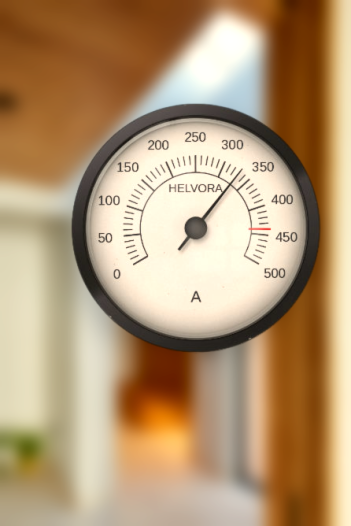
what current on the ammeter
330 A
